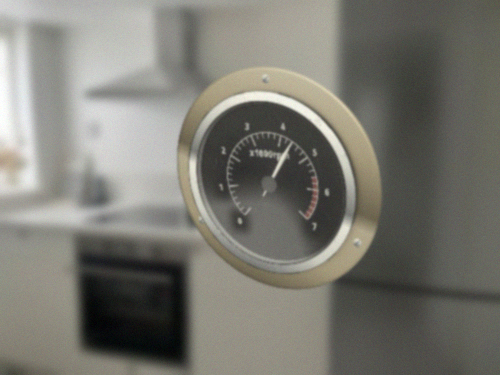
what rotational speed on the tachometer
4400 rpm
